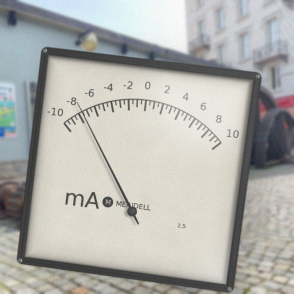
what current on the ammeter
-7.5 mA
